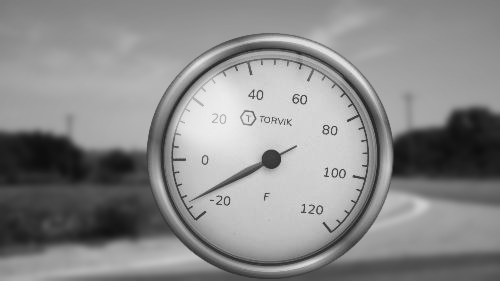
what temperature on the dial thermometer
-14 °F
